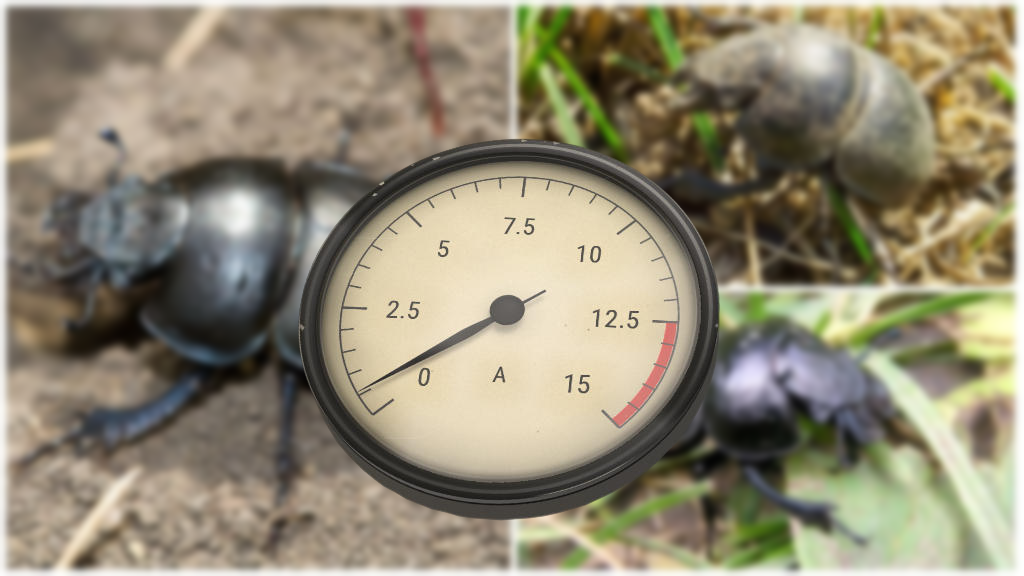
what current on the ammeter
0.5 A
